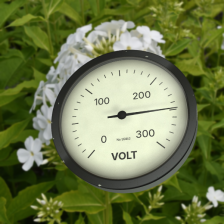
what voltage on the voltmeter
250 V
